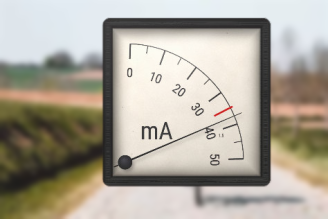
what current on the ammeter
37.5 mA
